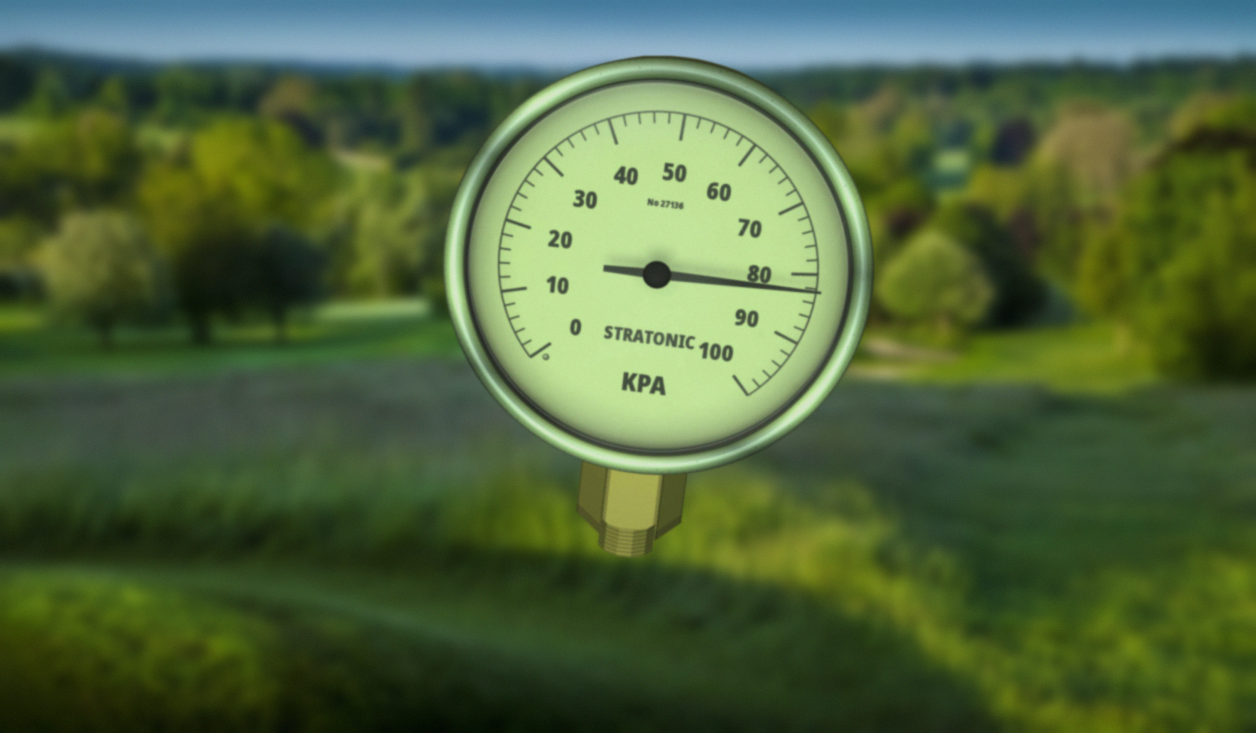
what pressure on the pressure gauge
82 kPa
